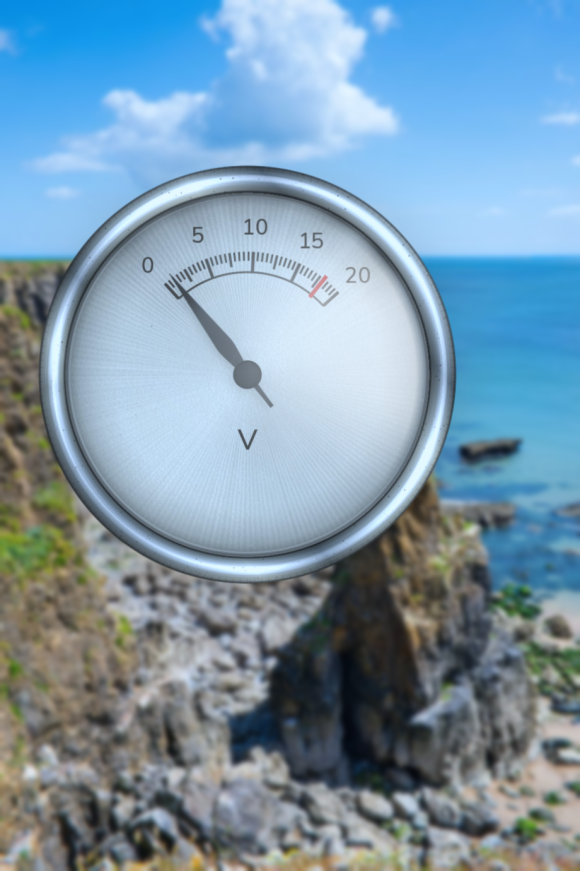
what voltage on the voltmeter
1 V
